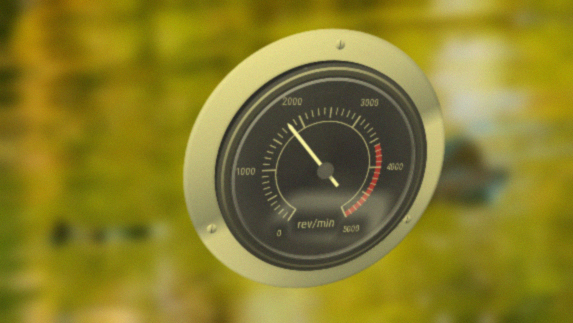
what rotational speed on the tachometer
1800 rpm
